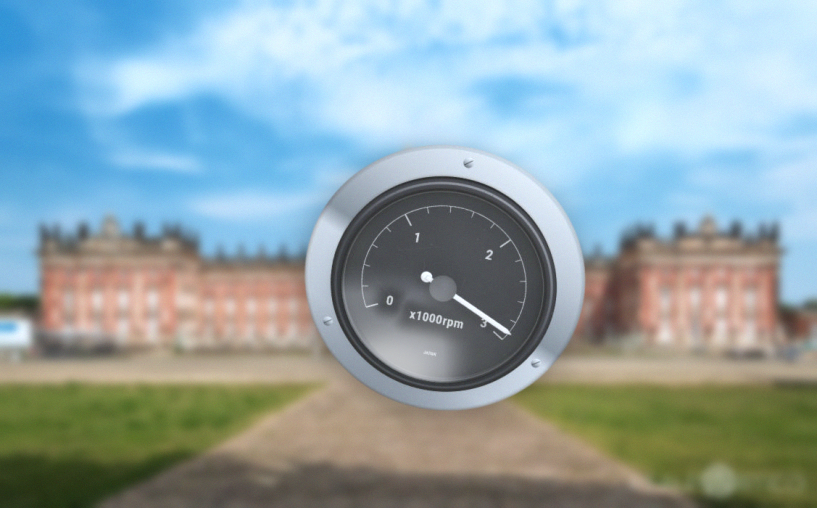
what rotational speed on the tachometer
2900 rpm
